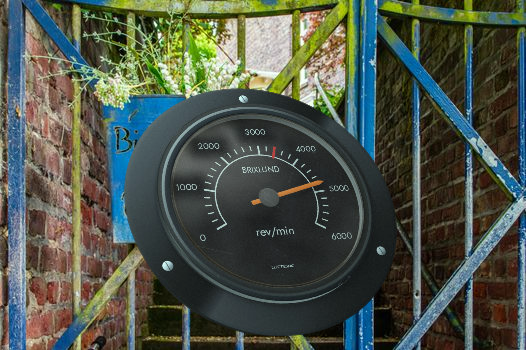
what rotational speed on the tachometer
4800 rpm
